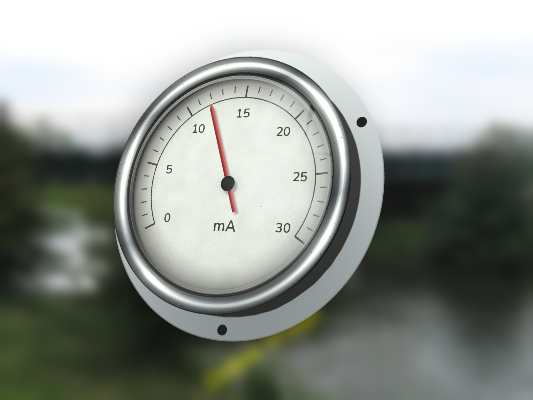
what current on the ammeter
12 mA
